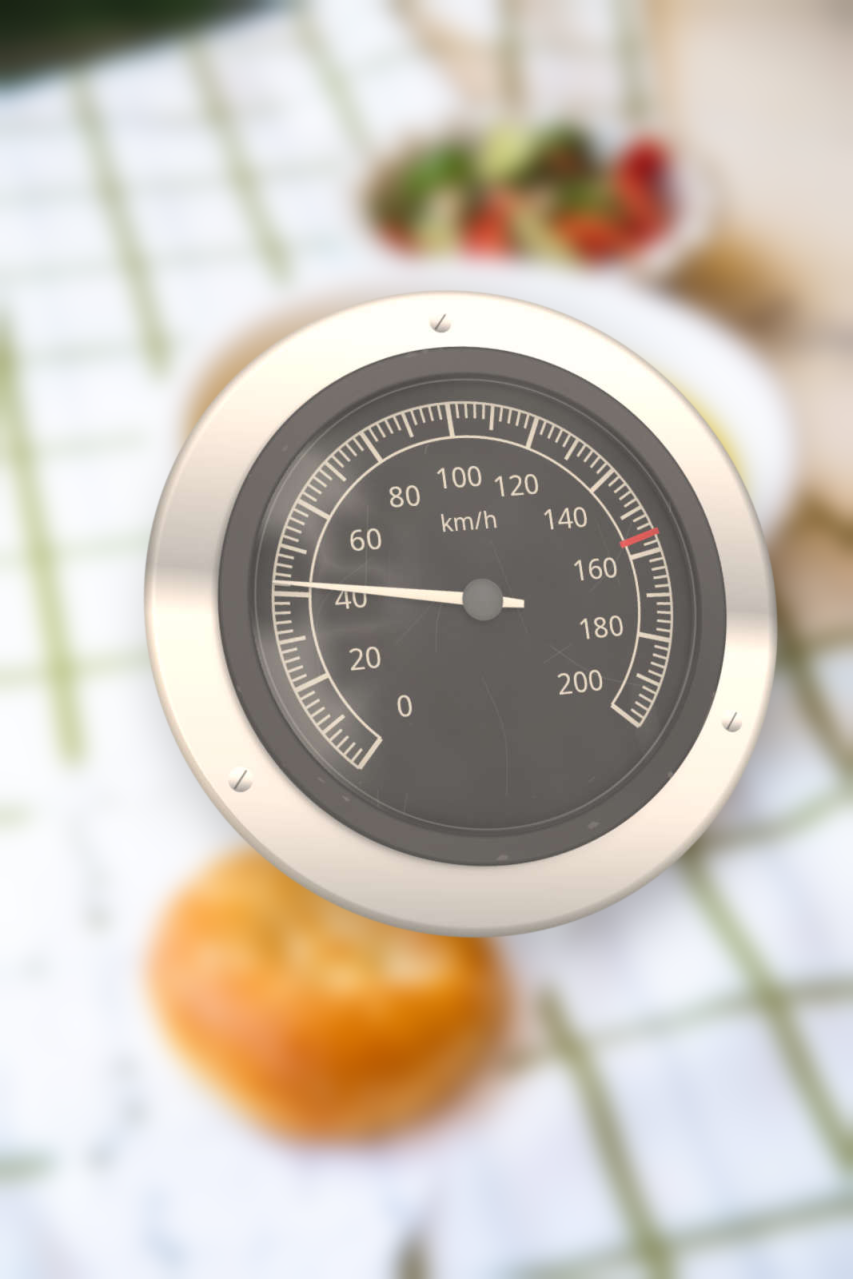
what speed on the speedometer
42 km/h
